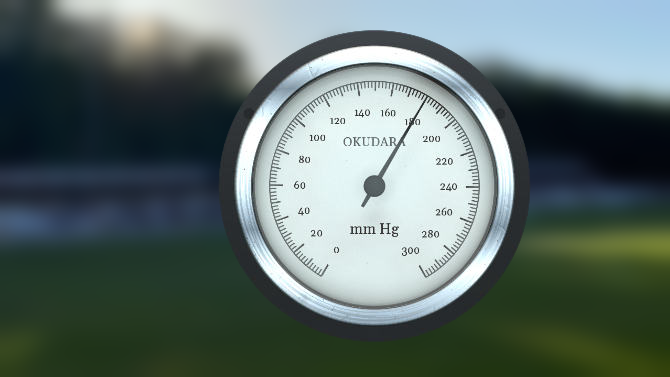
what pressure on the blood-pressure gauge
180 mmHg
